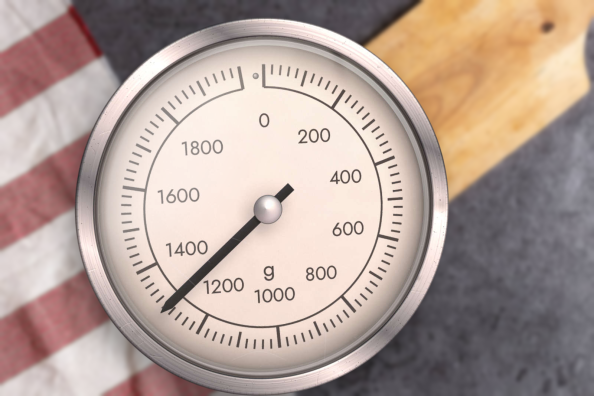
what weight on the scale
1300 g
